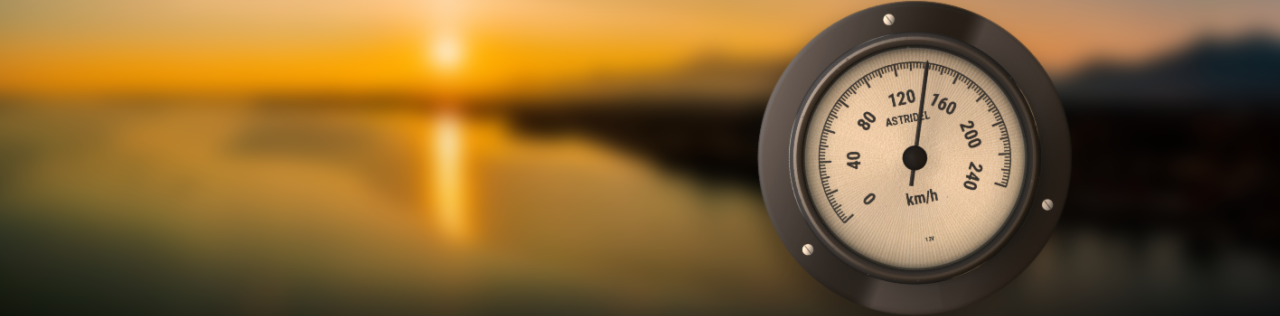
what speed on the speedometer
140 km/h
